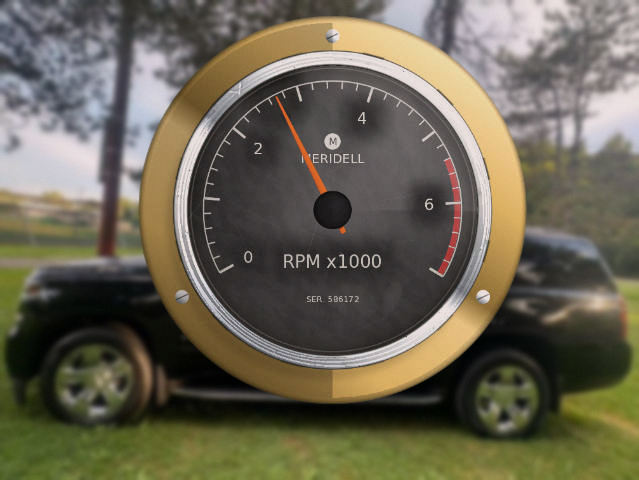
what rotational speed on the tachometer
2700 rpm
